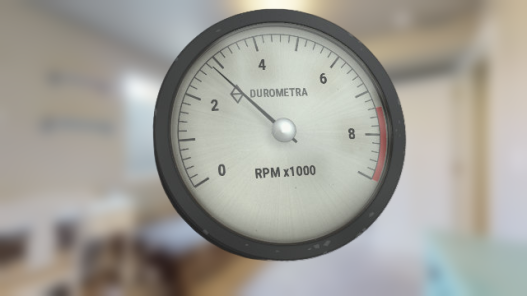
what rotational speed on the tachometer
2800 rpm
